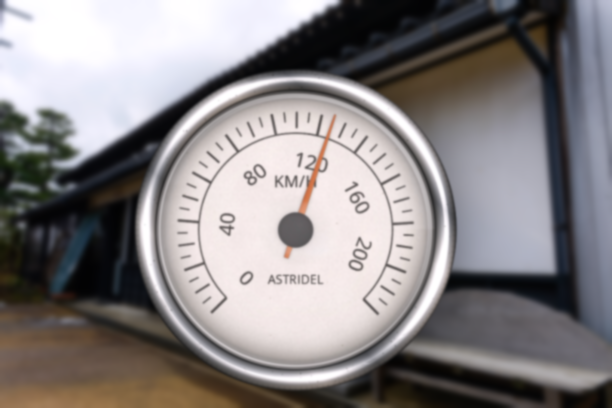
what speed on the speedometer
125 km/h
